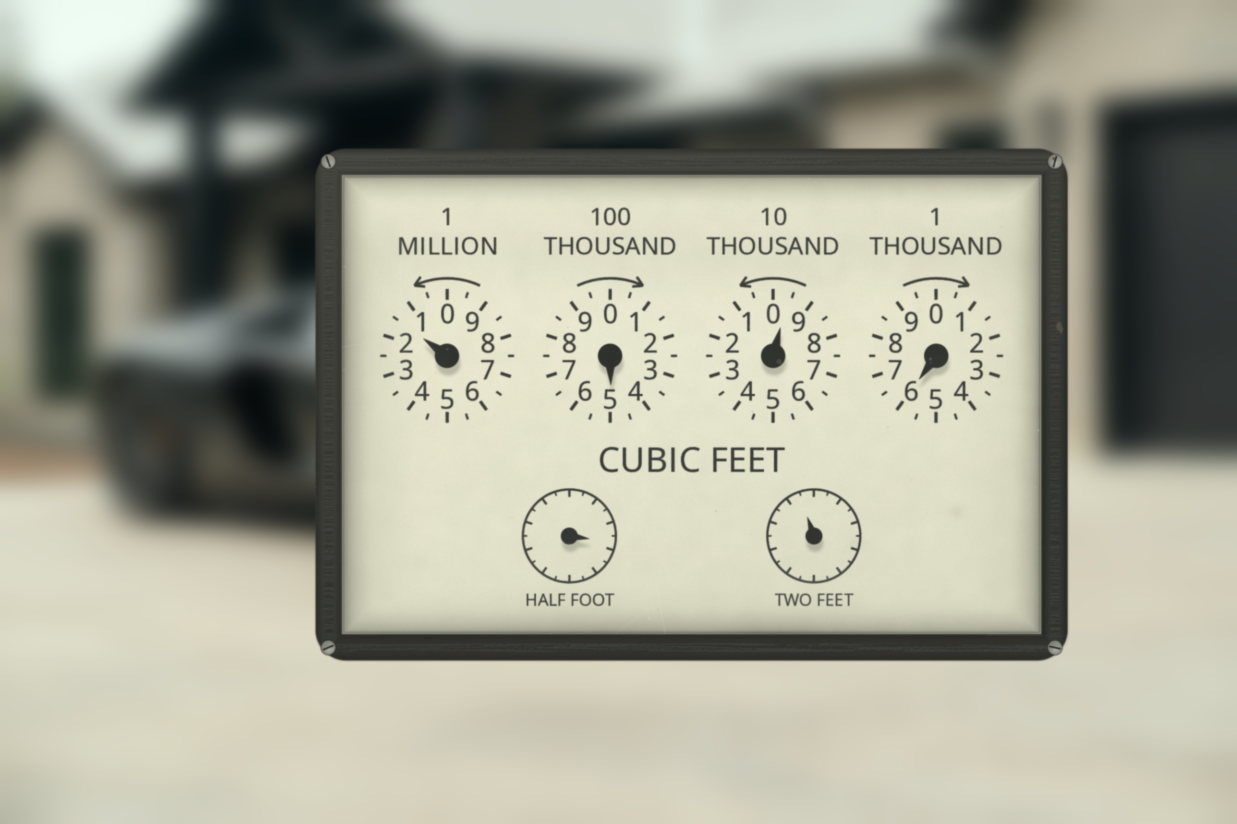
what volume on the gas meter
149600 ft³
